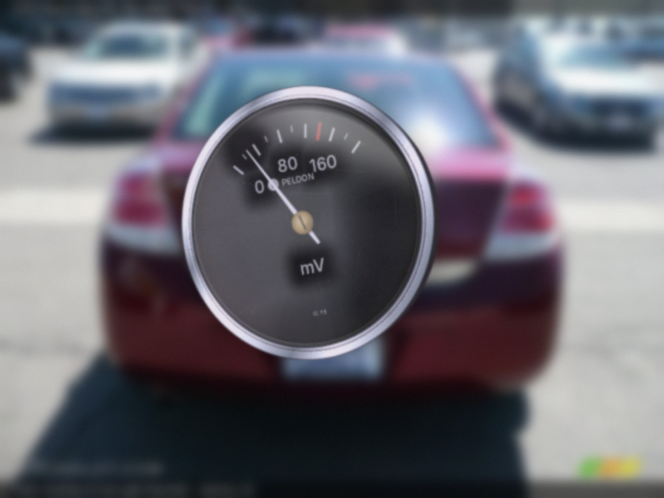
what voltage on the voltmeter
30 mV
